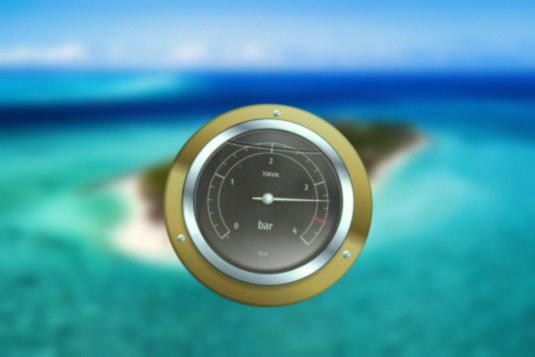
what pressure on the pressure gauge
3.3 bar
